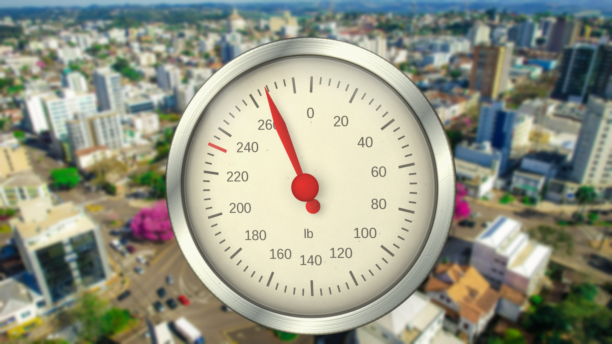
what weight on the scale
268 lb
